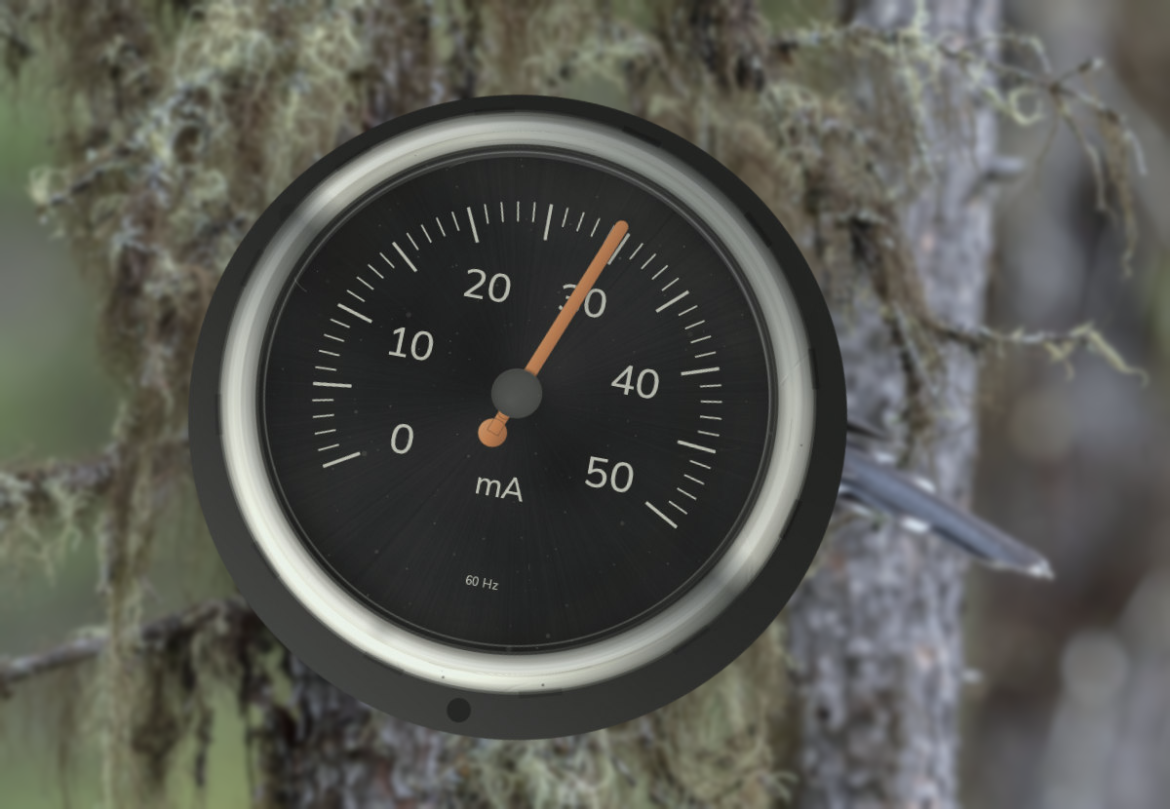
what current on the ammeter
29.5 mA
